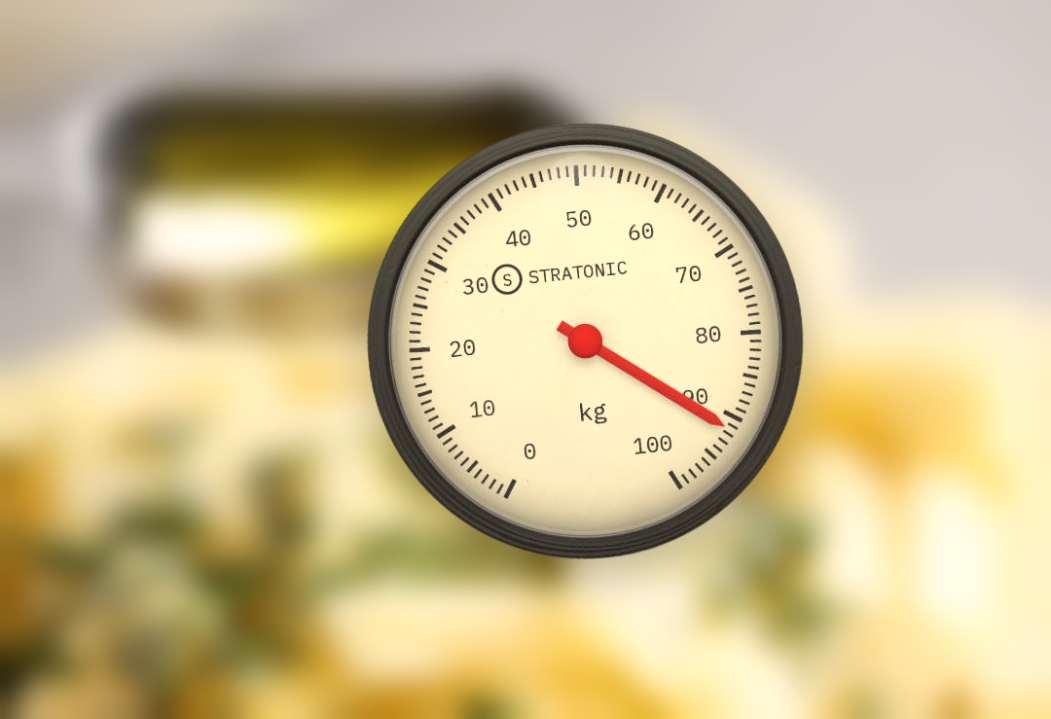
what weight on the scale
91.5 kg
